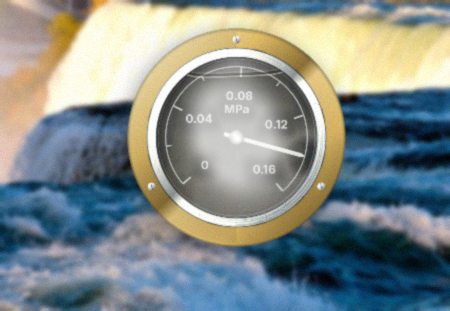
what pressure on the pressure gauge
0.14 MPa
